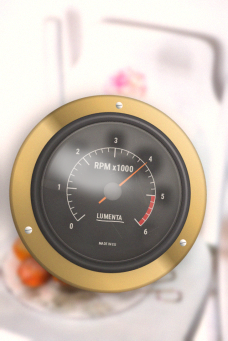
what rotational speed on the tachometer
4000 rpm
